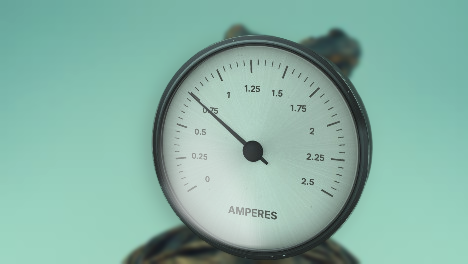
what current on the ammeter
0.75 A
